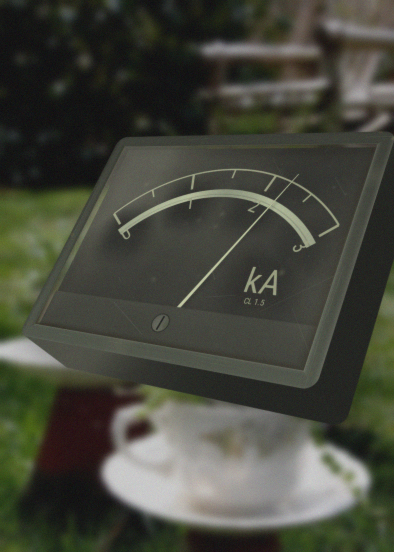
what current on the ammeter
2.25 kA
